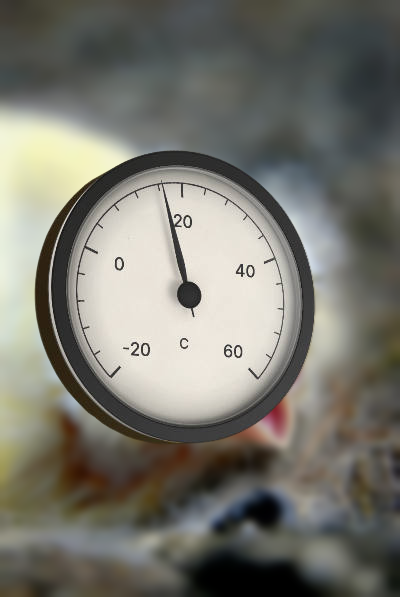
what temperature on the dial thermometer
16 °C
